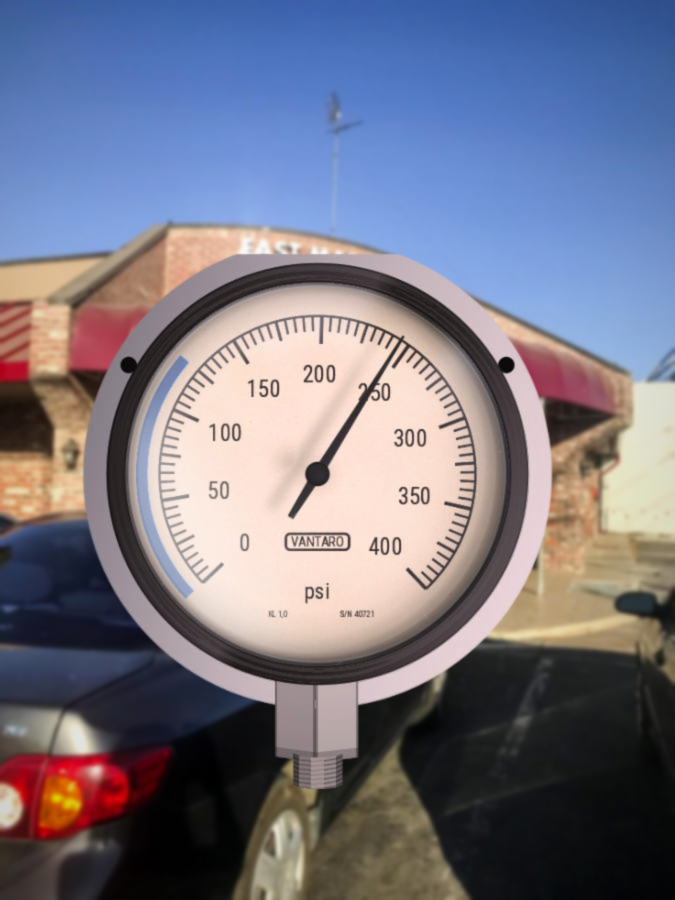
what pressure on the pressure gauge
245 psi
